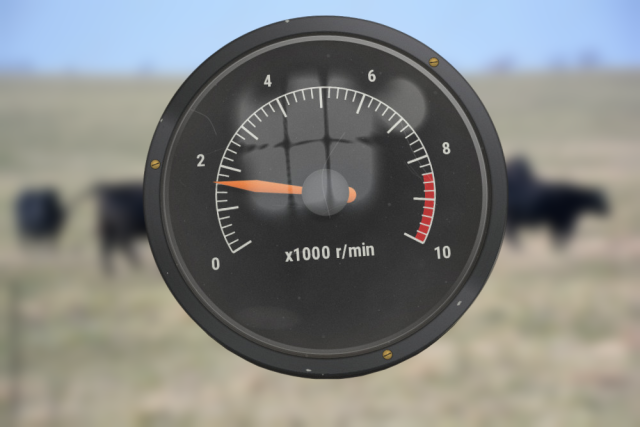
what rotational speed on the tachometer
1600 rpm
